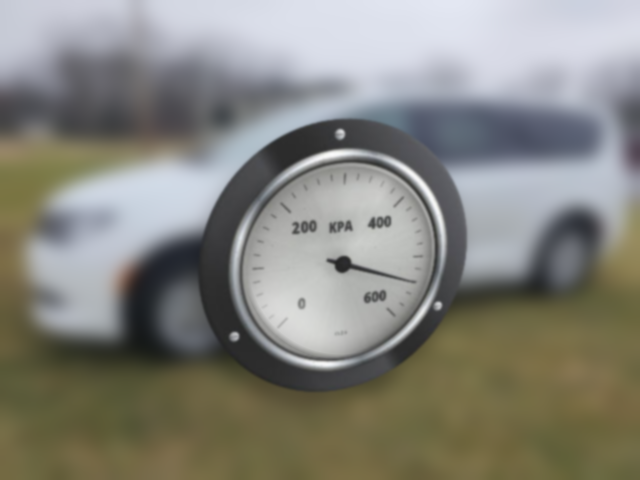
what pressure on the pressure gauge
540 kPa
